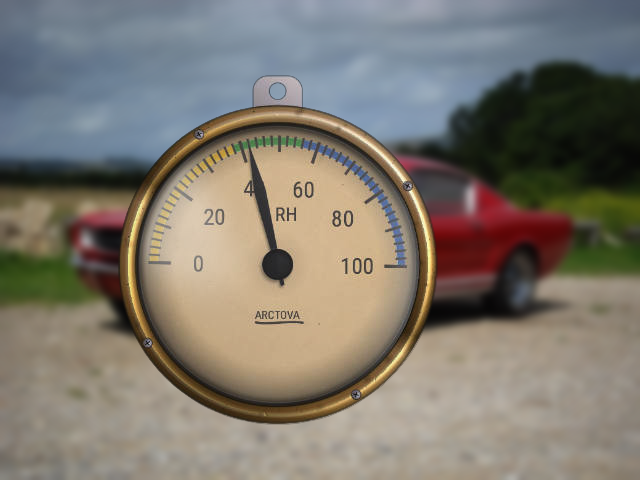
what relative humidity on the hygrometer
42 %
